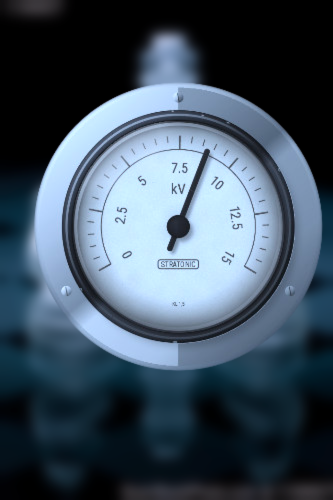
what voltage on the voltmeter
8.75 kV
